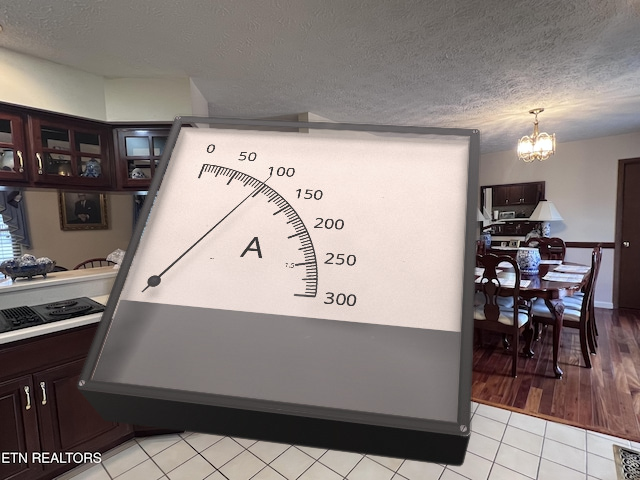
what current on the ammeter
100 A
